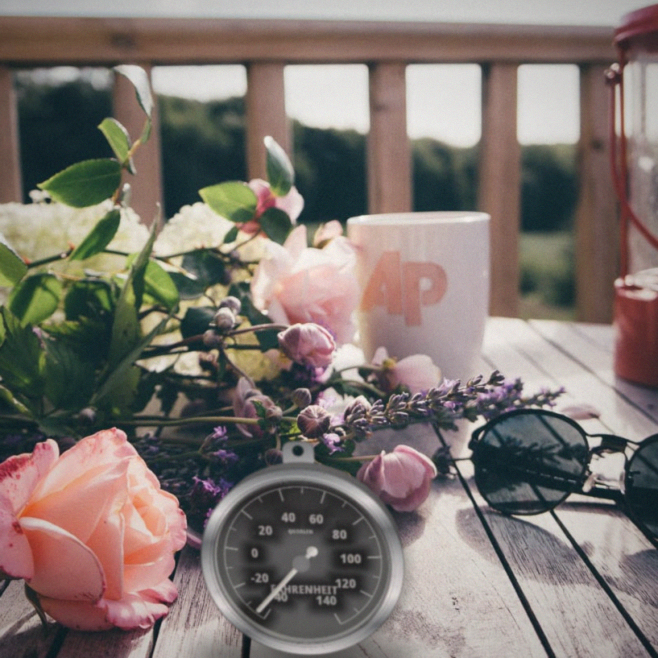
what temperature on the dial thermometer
-35 °F
